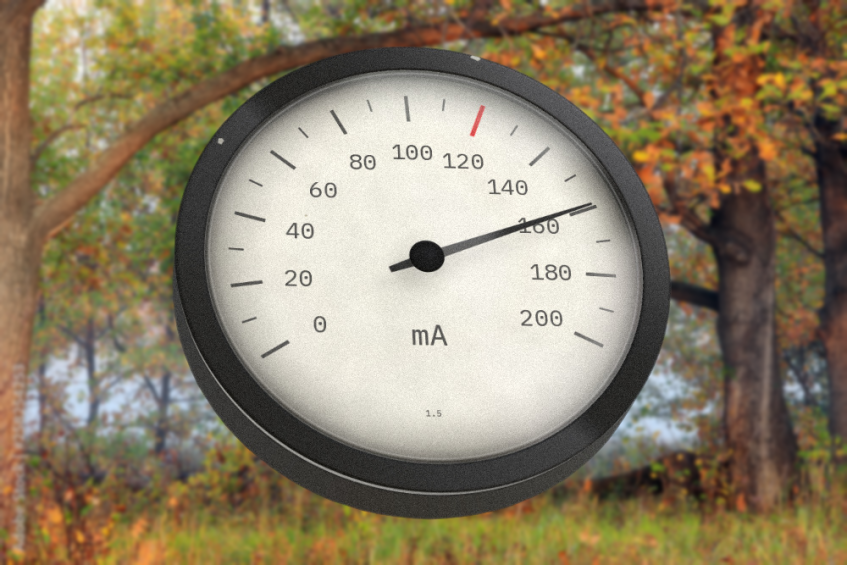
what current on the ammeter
160 mA
